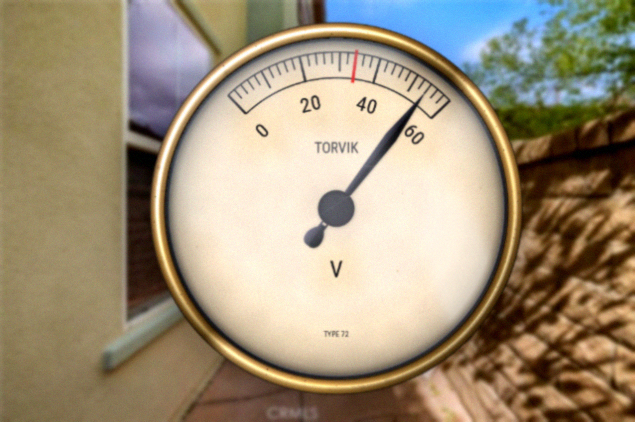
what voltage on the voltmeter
54 V
